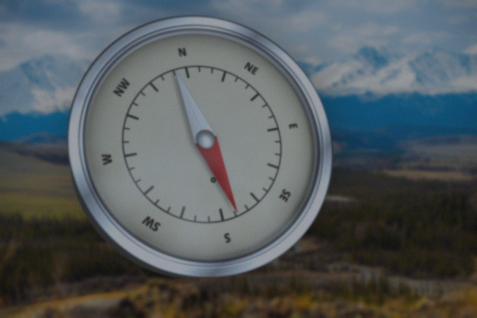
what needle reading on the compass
170 °
